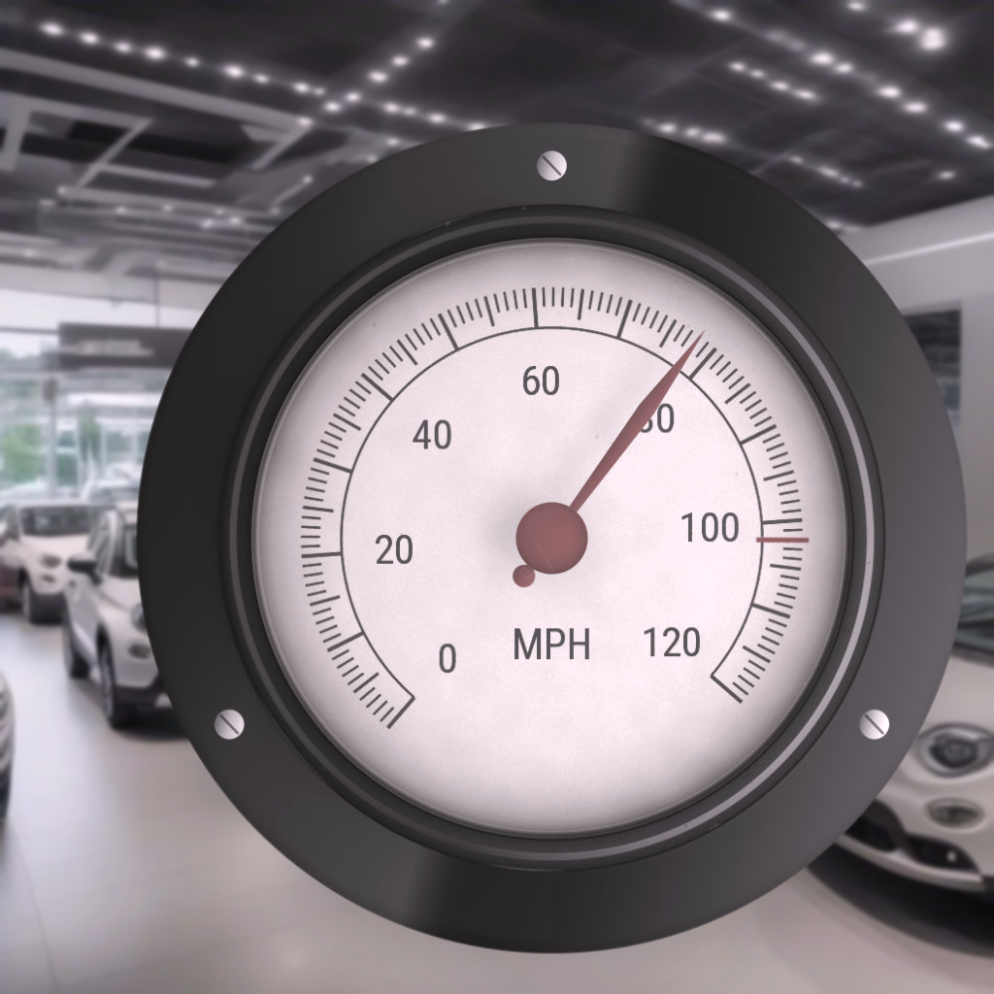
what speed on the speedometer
78 mph
